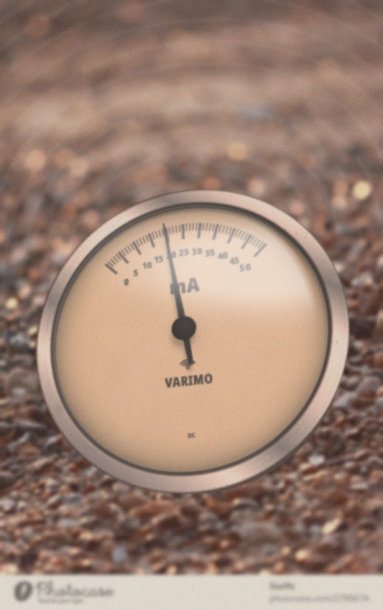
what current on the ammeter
20 mA
